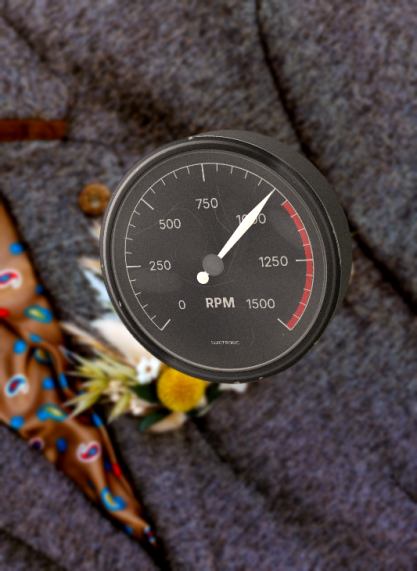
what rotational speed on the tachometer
1000 rpm
